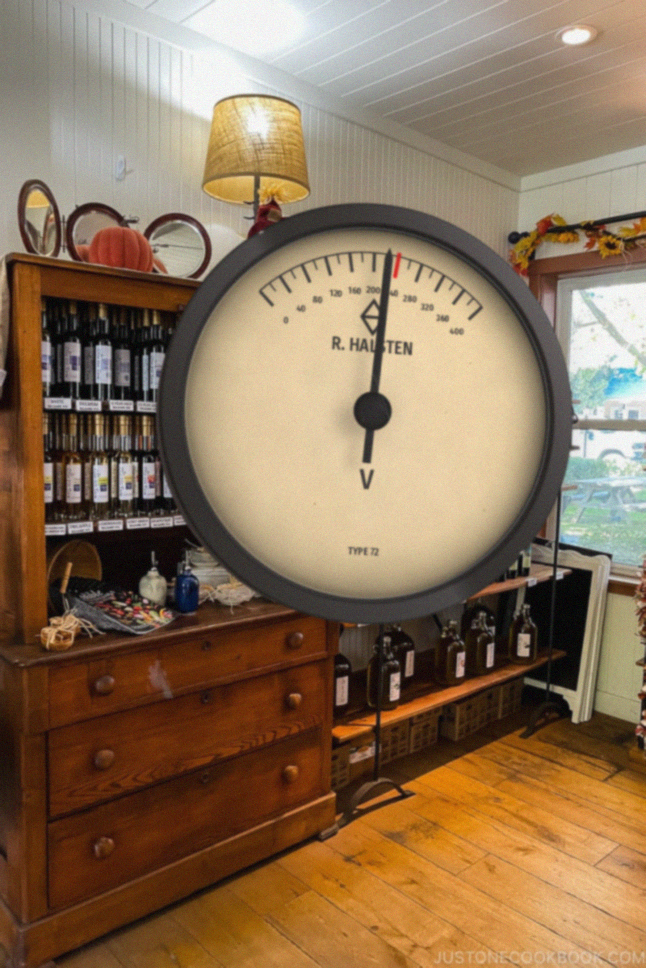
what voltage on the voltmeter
220 V
